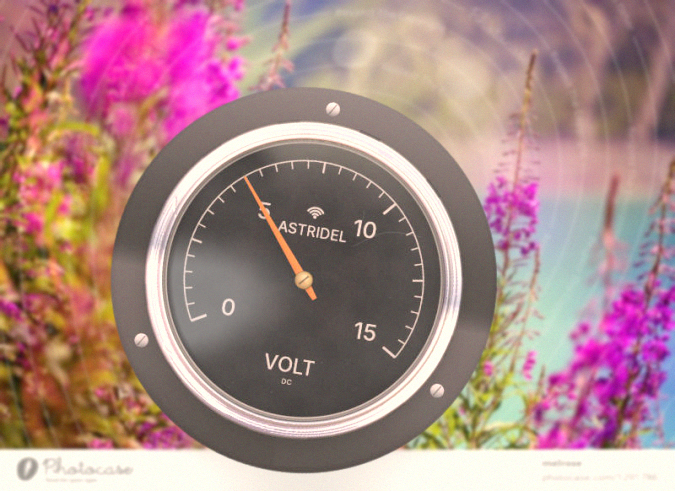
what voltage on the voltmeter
5 V
